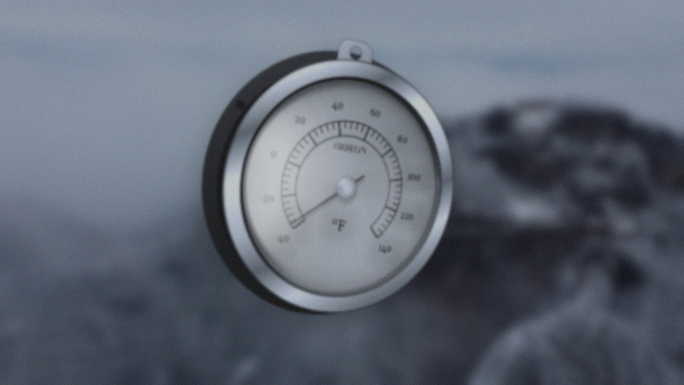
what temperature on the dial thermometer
-36 °F
